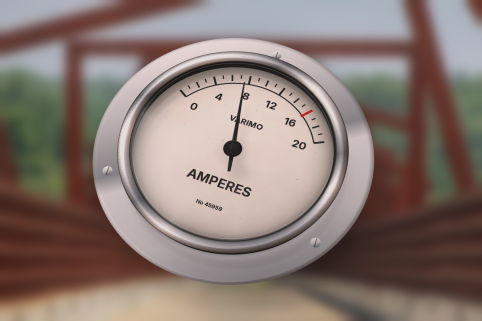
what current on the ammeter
7.5 A
